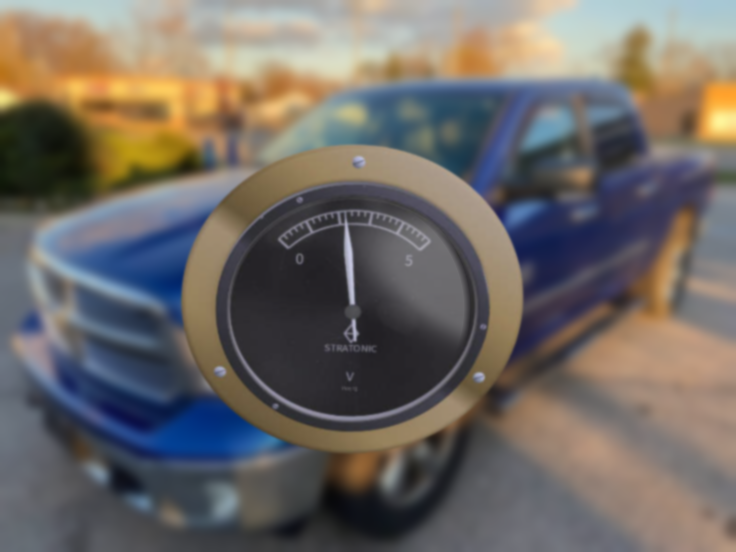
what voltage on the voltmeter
2.2 V
